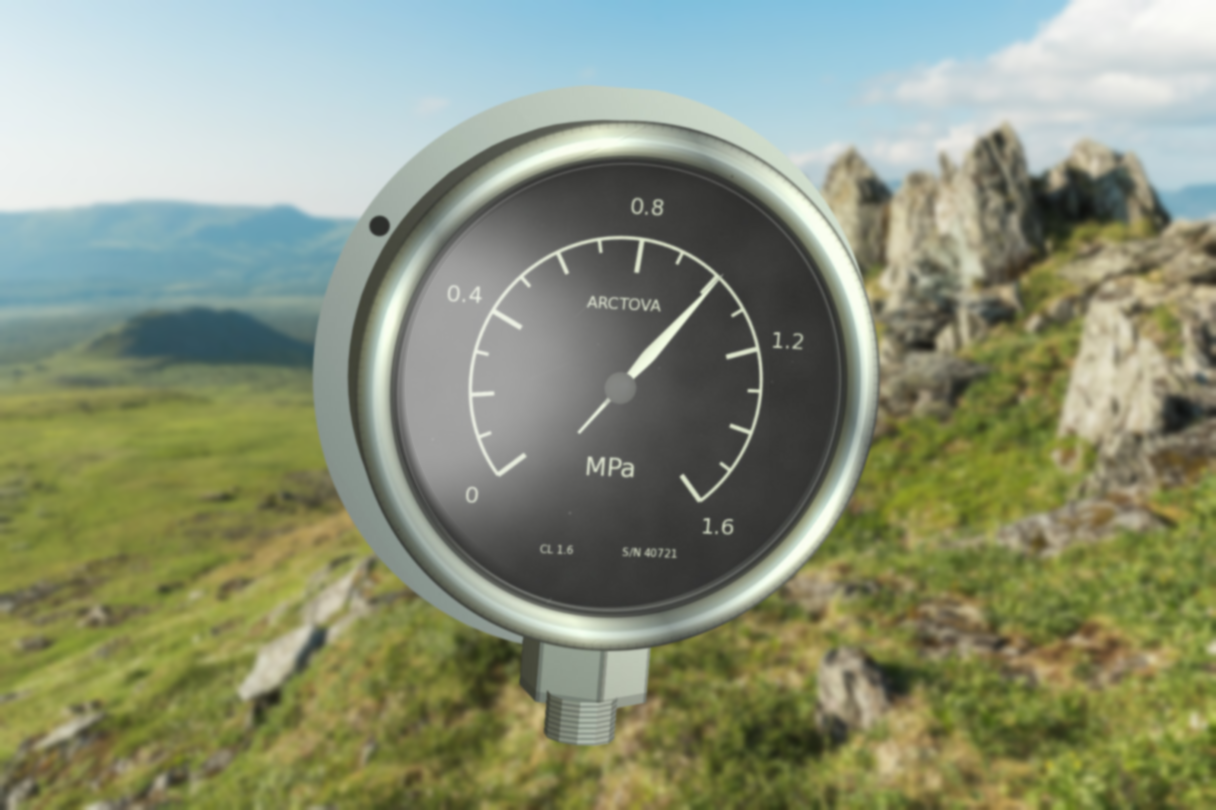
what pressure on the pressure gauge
1 MPa
